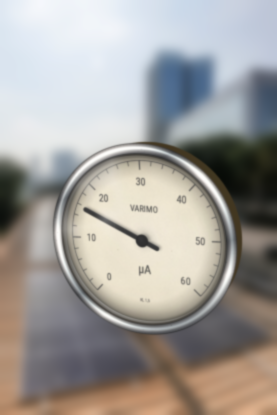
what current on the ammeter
16 µA
